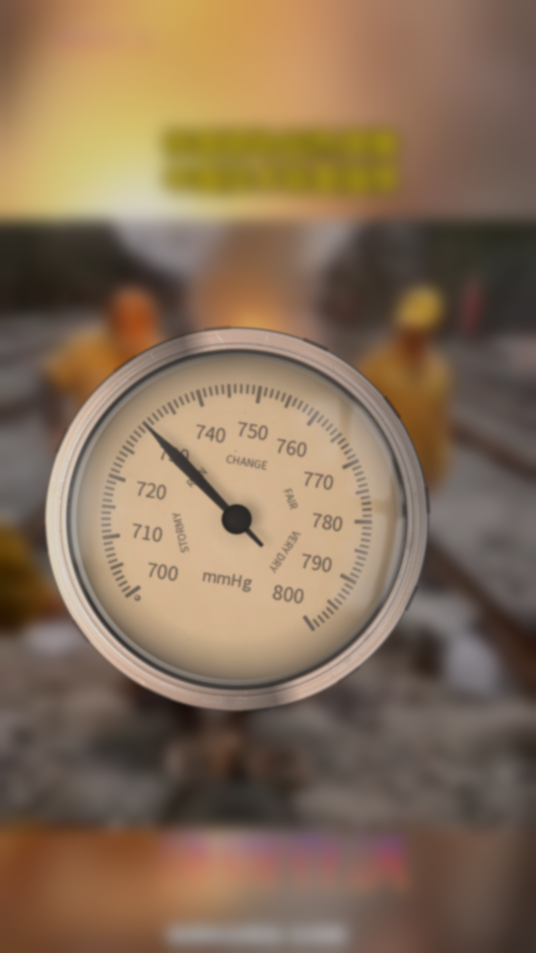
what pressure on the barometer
730 mmHg
